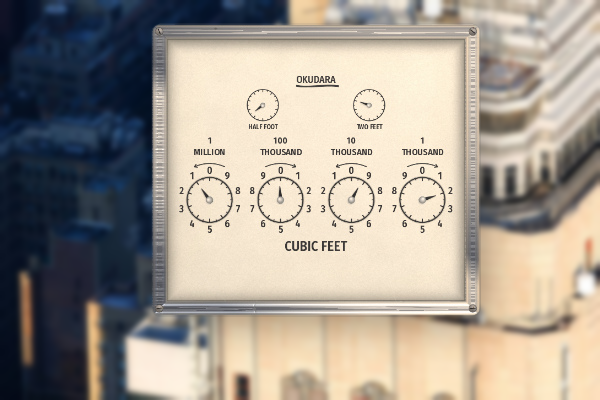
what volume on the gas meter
99200 ft³
